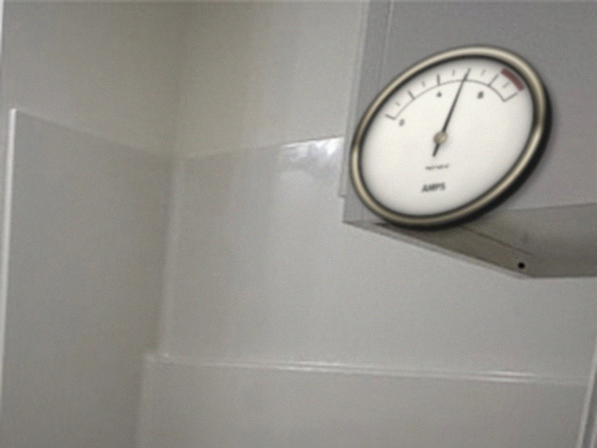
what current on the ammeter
6 A
